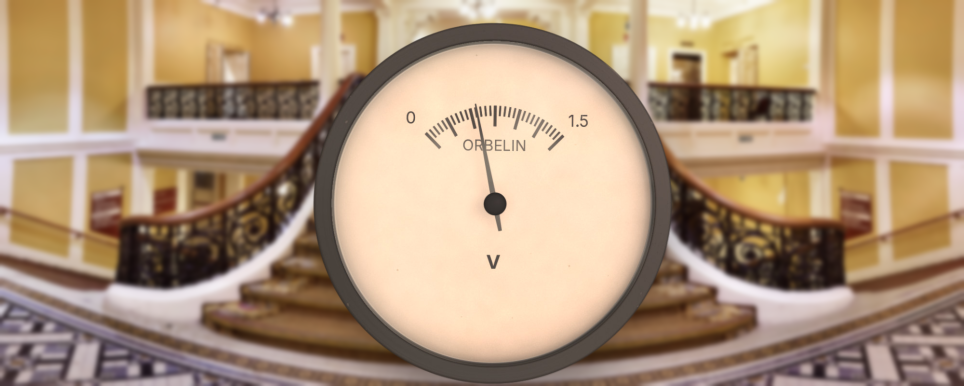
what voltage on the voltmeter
0.55 V
